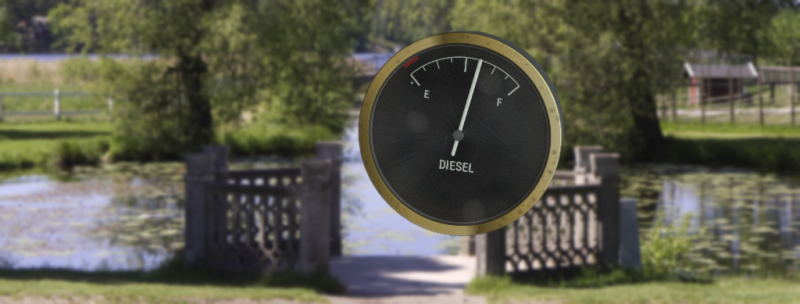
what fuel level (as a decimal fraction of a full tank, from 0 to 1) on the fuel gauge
0.625
